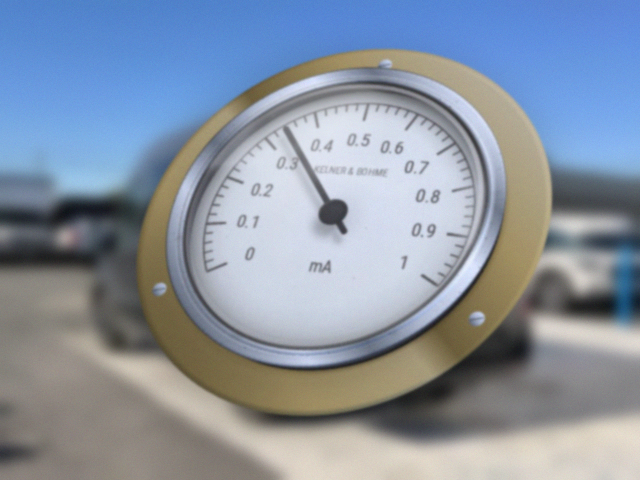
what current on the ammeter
0.34 mA
